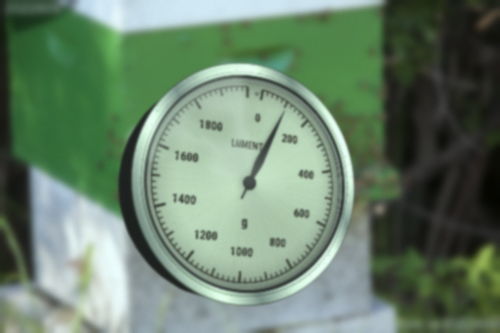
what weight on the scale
100 g
